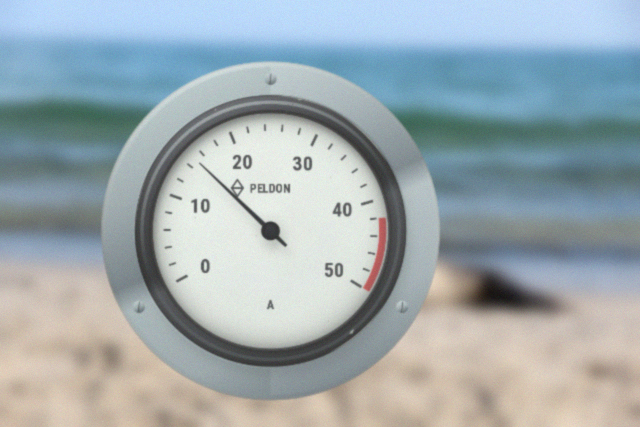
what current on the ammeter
15 A
